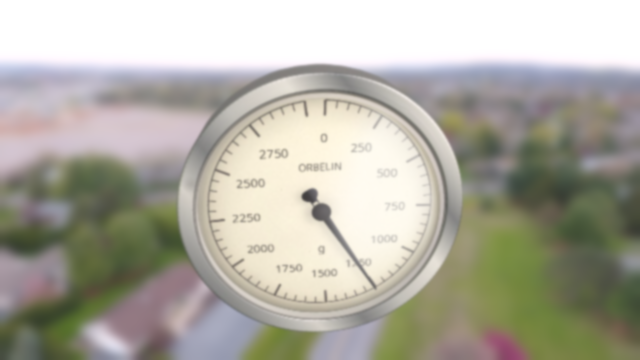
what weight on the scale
1250 g
